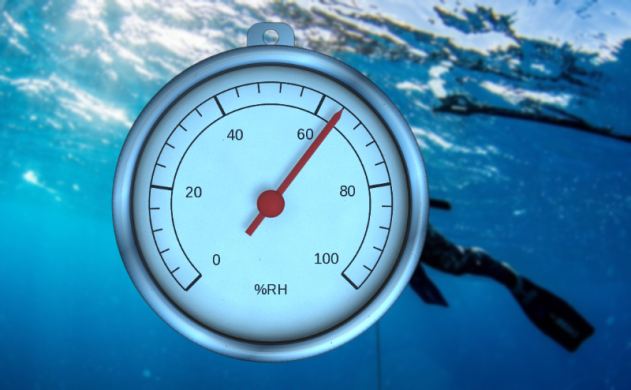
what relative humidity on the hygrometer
64 %
